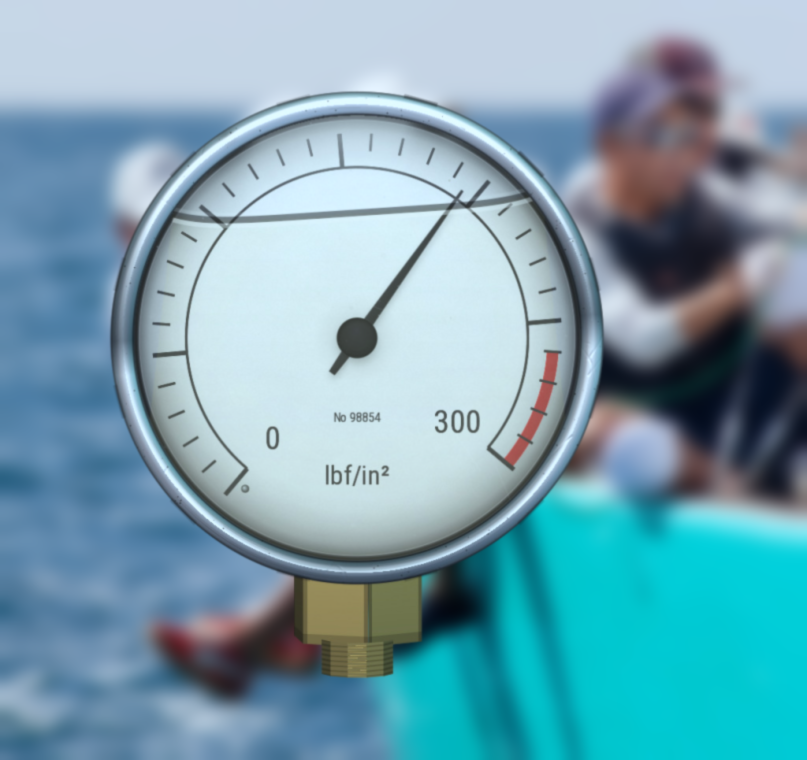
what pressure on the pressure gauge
195 psi
